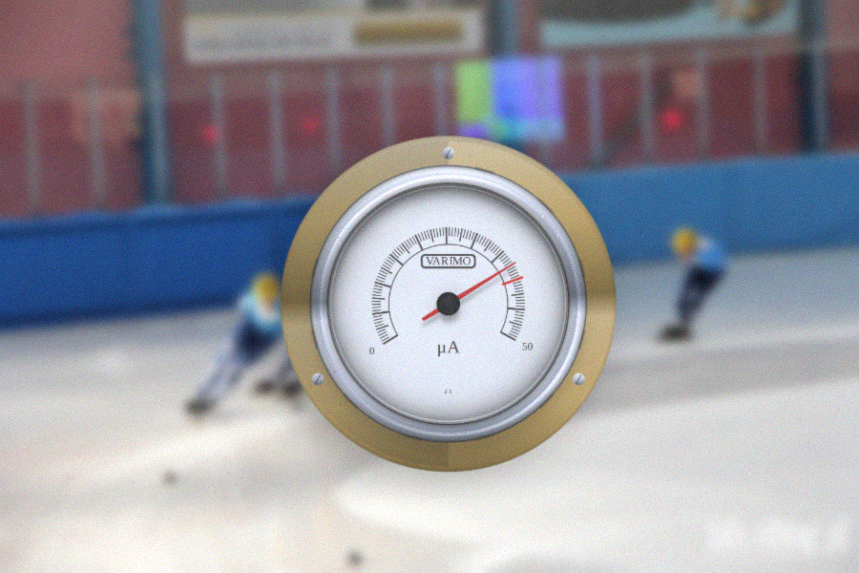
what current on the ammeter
37.5 µA
